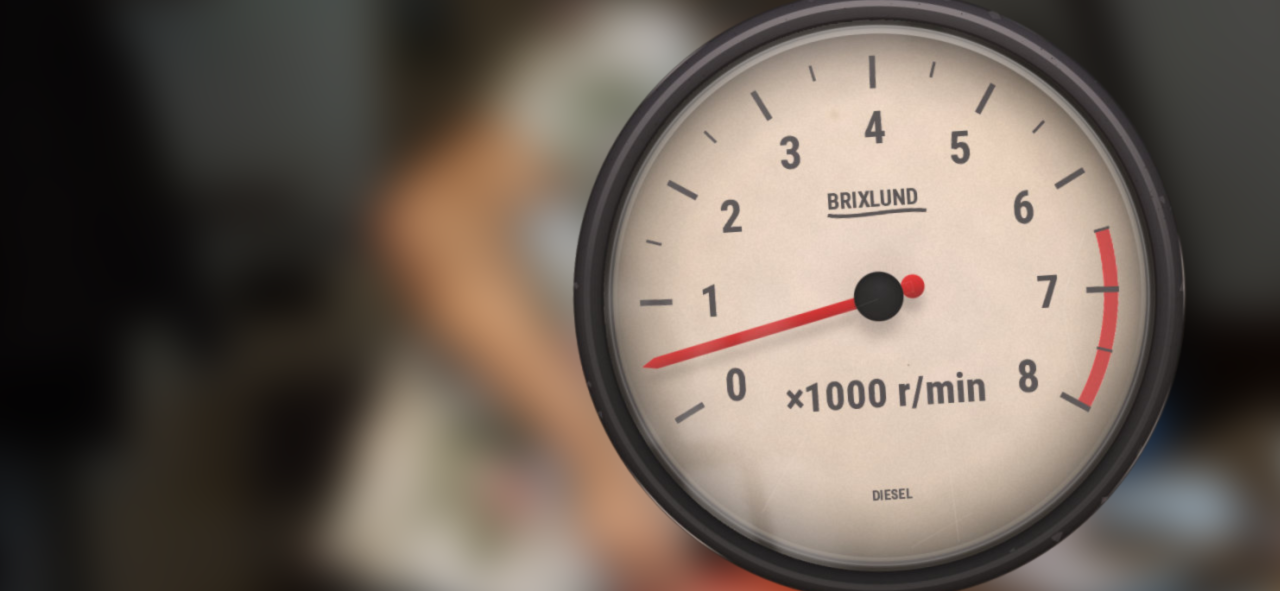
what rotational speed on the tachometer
500 rpm
